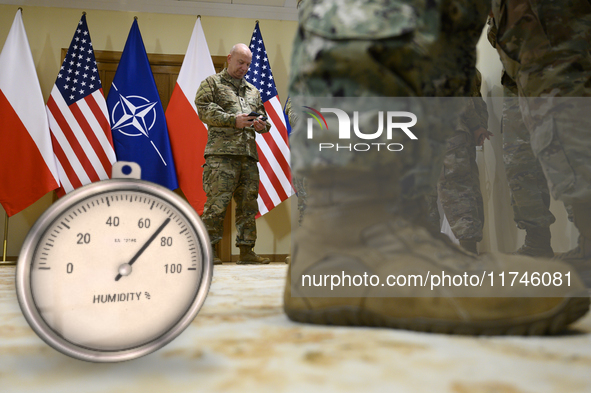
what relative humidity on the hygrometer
70 %
